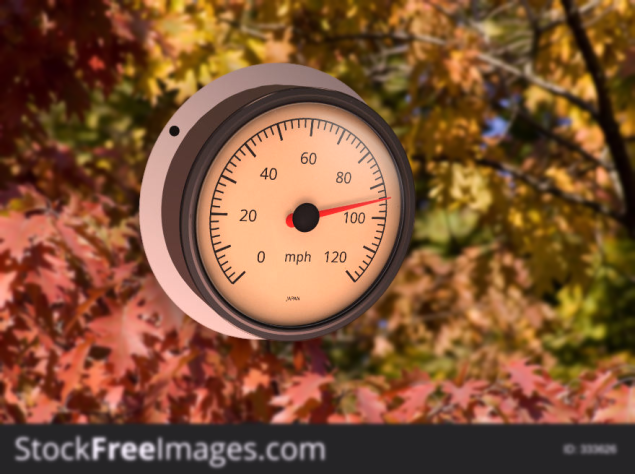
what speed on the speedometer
94 mph
